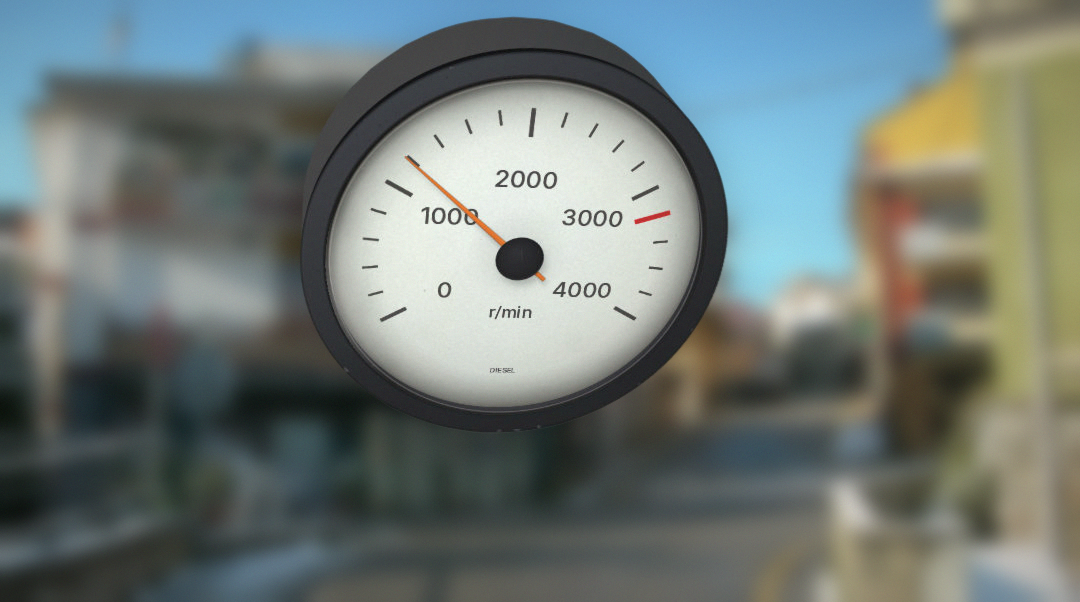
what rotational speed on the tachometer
1200 rpm
